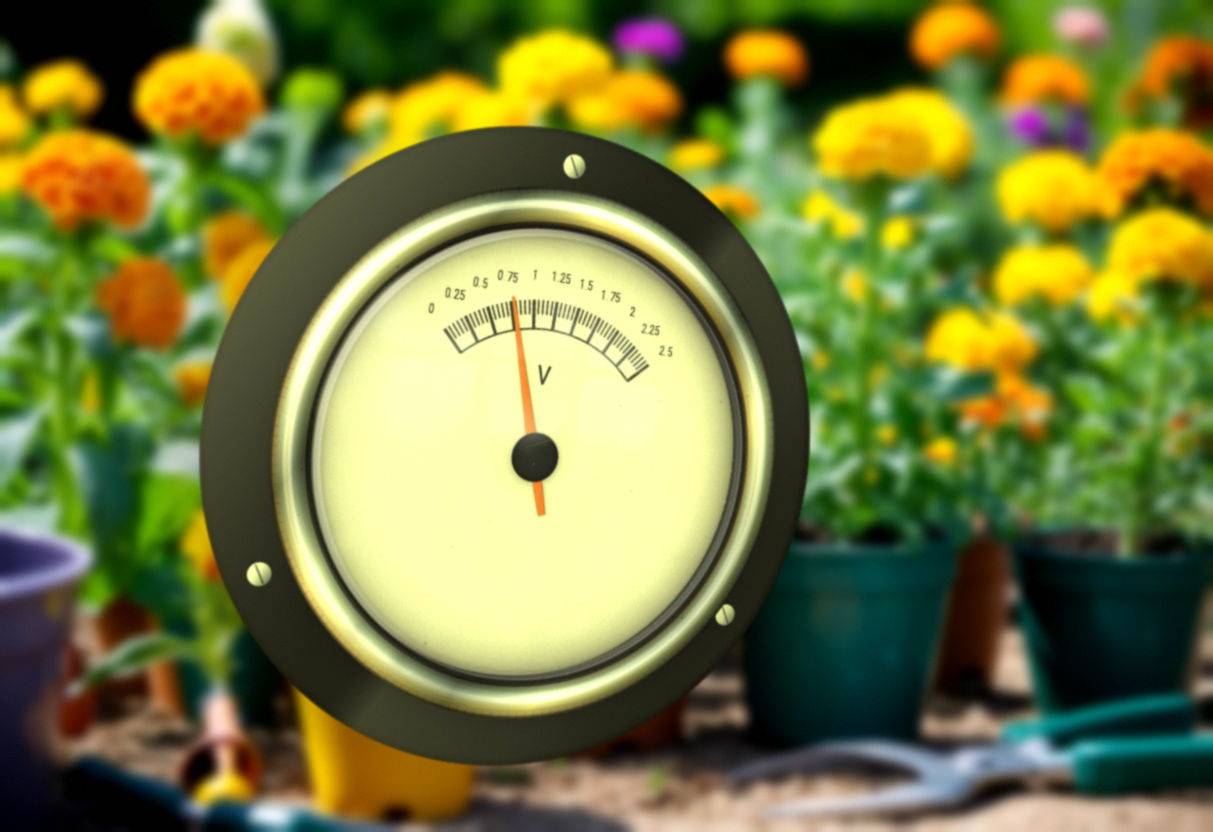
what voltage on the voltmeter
0.75 V
